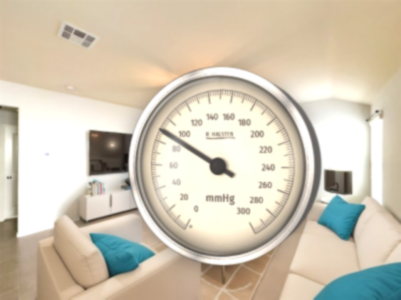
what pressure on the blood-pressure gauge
90 mmHg
